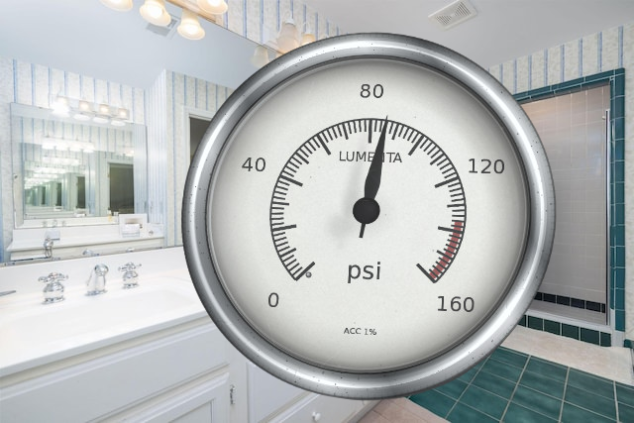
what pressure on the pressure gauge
86 psi
